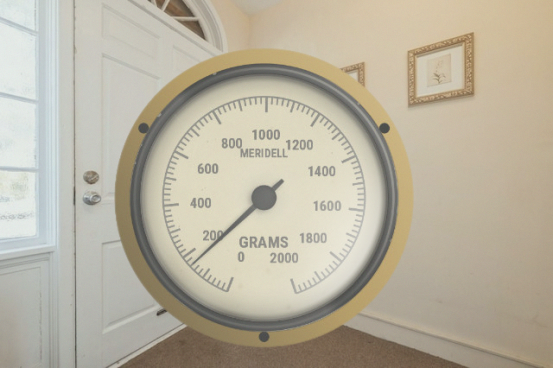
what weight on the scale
160 g
